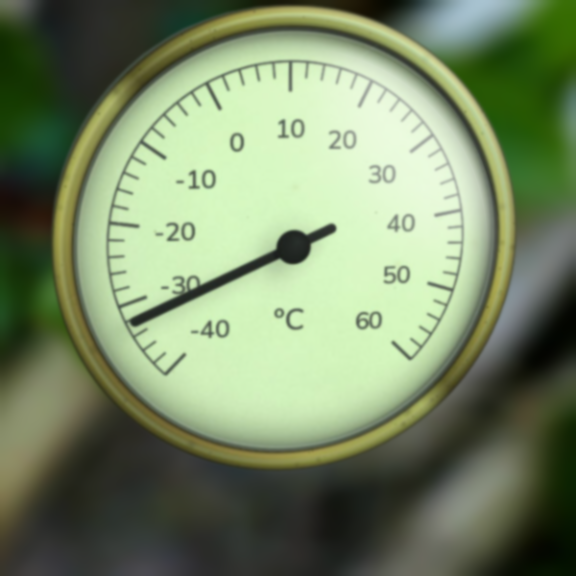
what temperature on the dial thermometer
-32 °C
